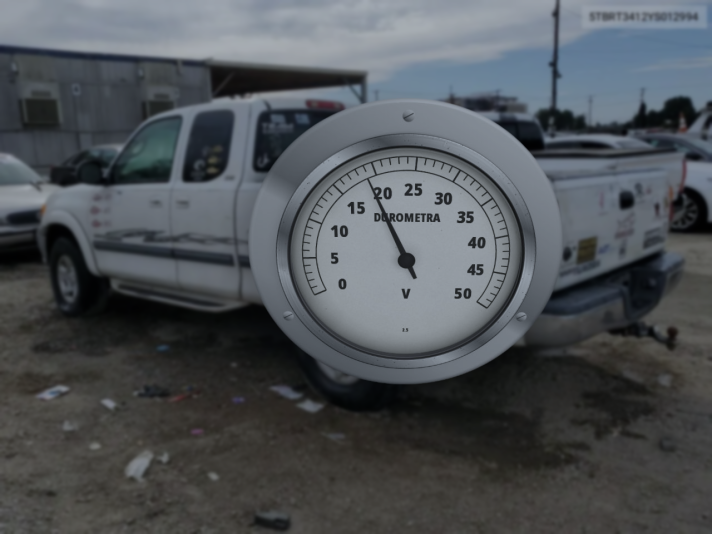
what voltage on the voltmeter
19 V
